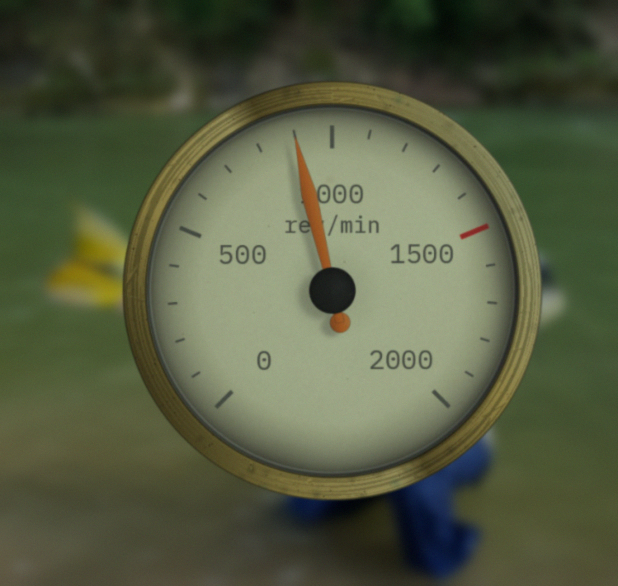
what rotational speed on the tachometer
900 rpm
